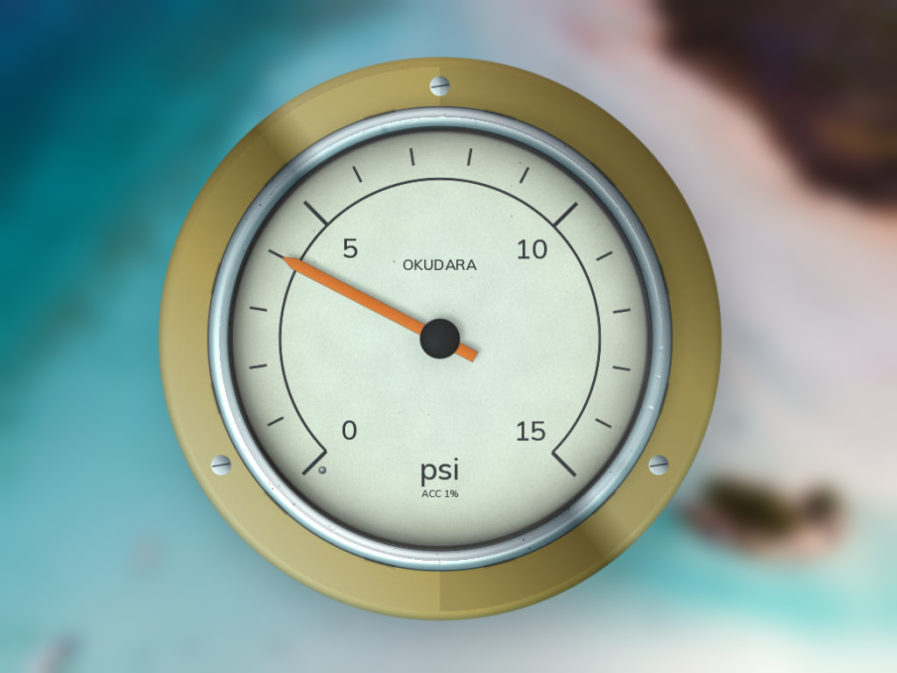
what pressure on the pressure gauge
4 psi
